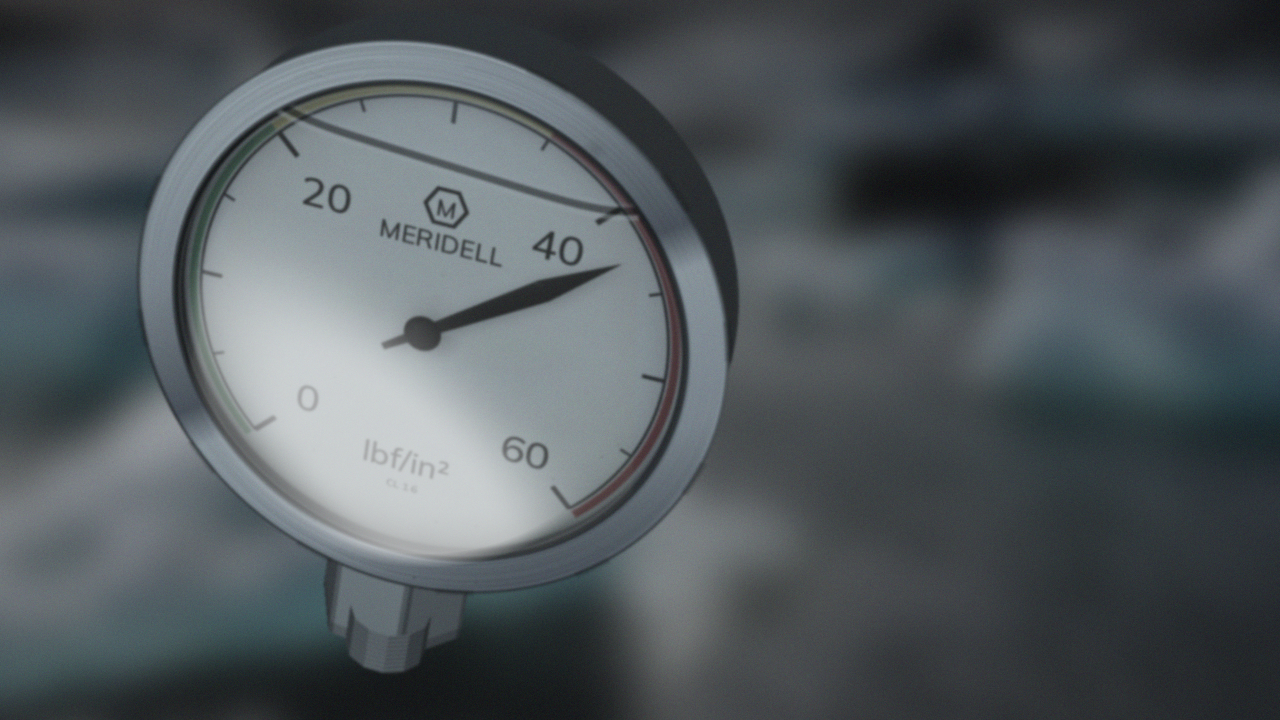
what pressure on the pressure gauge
42.5 psi
